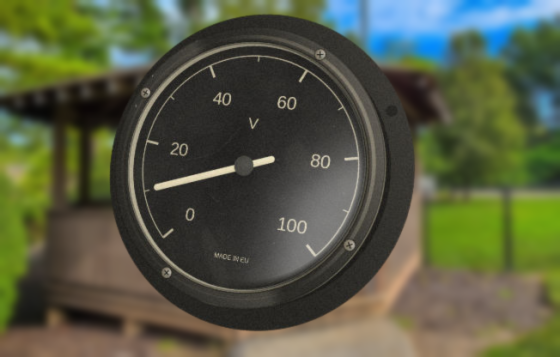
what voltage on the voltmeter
10 V
